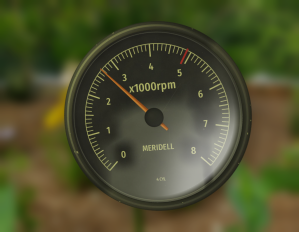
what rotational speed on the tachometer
2700 rpm
